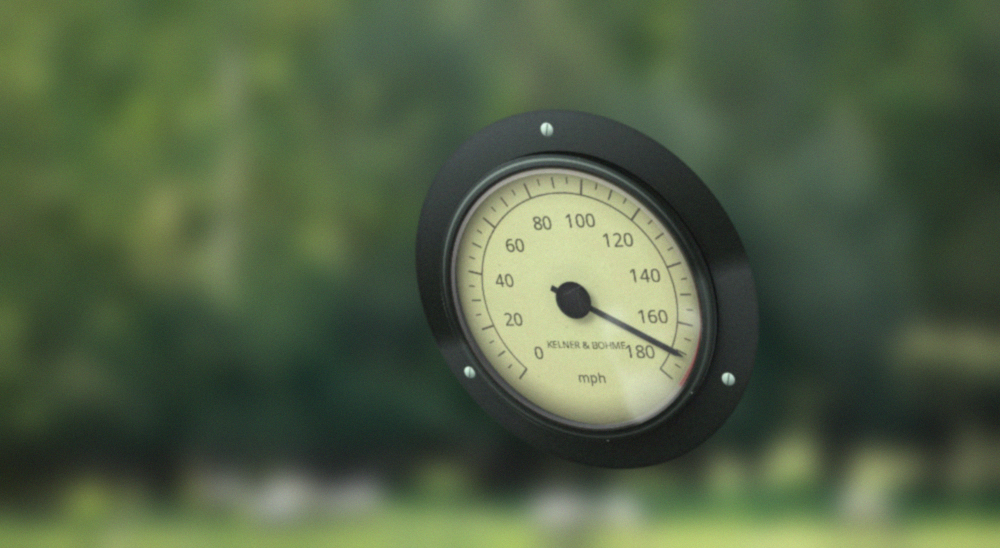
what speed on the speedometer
170 mph
